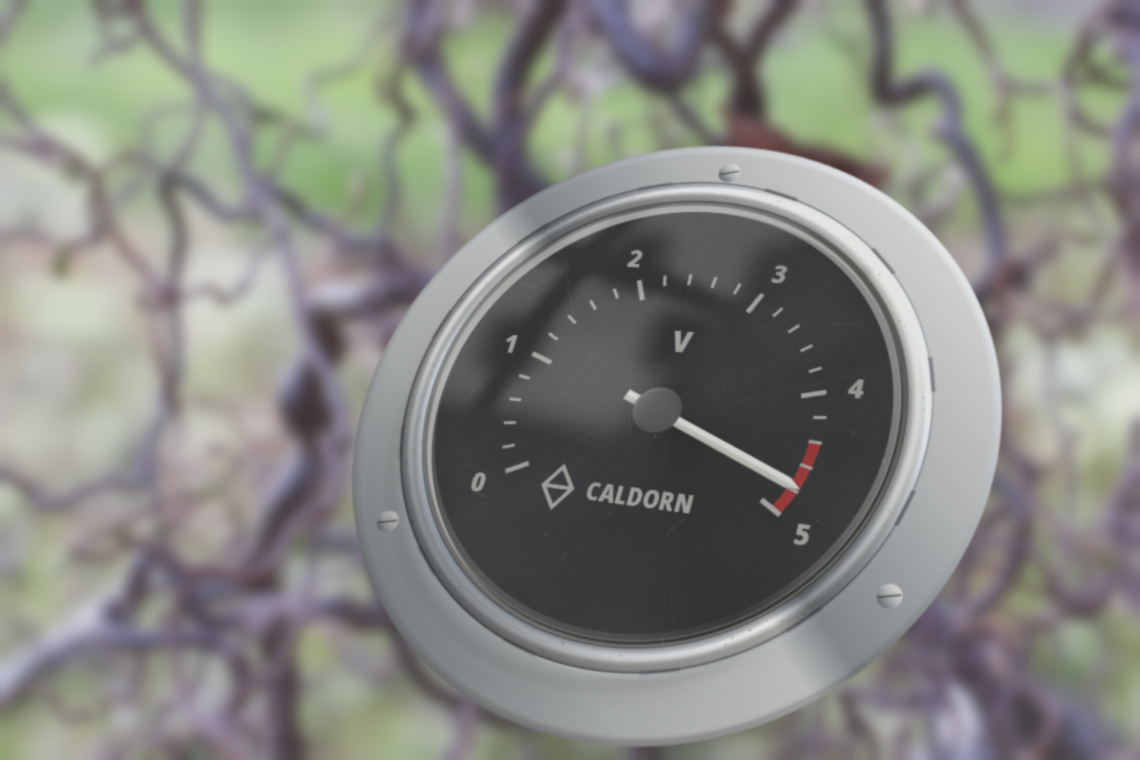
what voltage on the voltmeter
4.8 V
